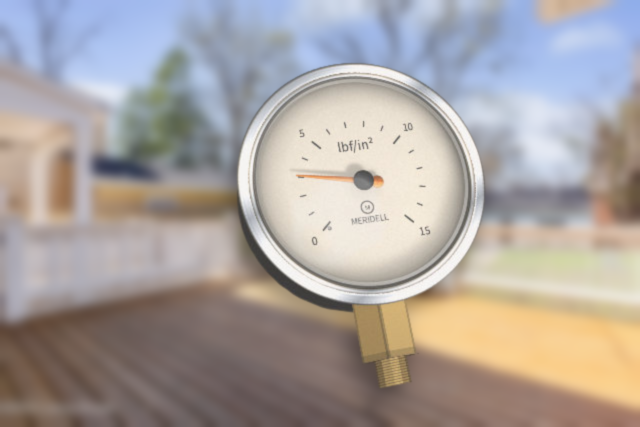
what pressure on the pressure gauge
3 psi
